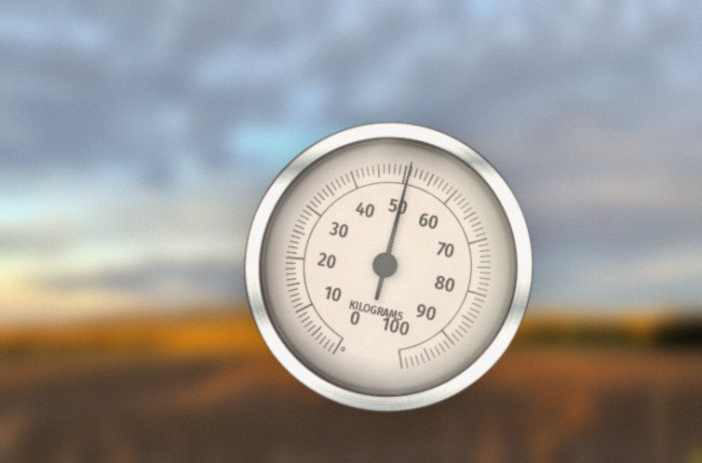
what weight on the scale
51 kg
